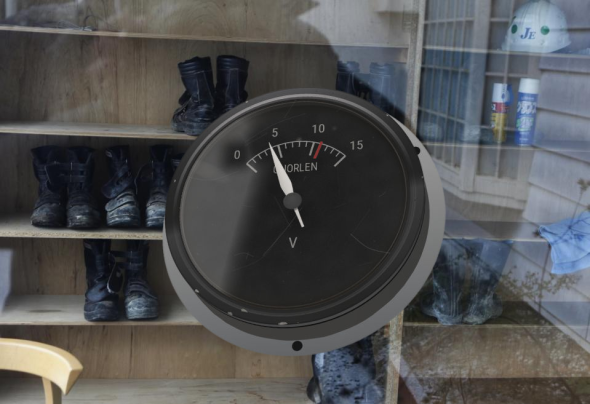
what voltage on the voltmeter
4 V
